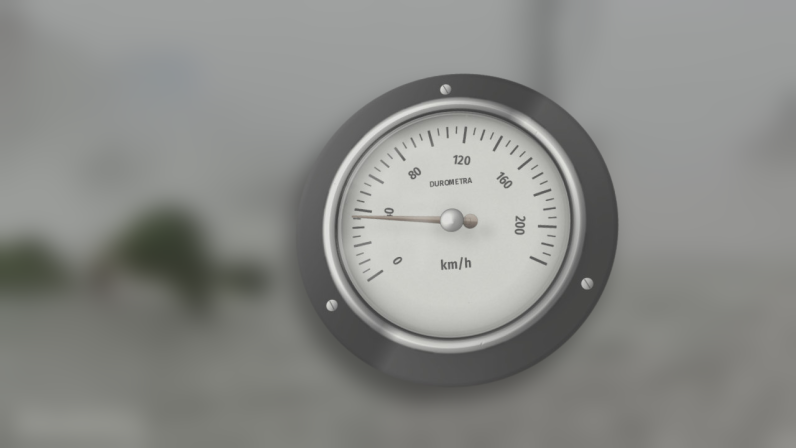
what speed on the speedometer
35 km/h
